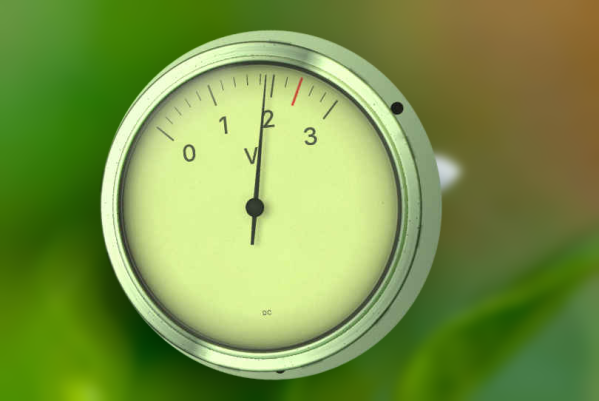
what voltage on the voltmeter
1.9 V
